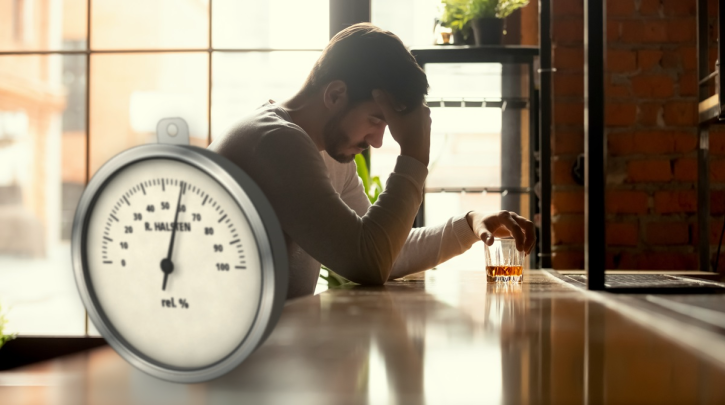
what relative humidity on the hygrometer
60 %
